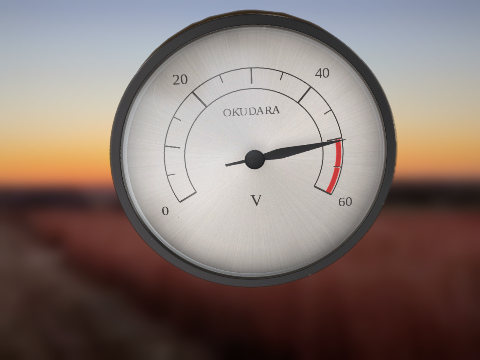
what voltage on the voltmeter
50 V
